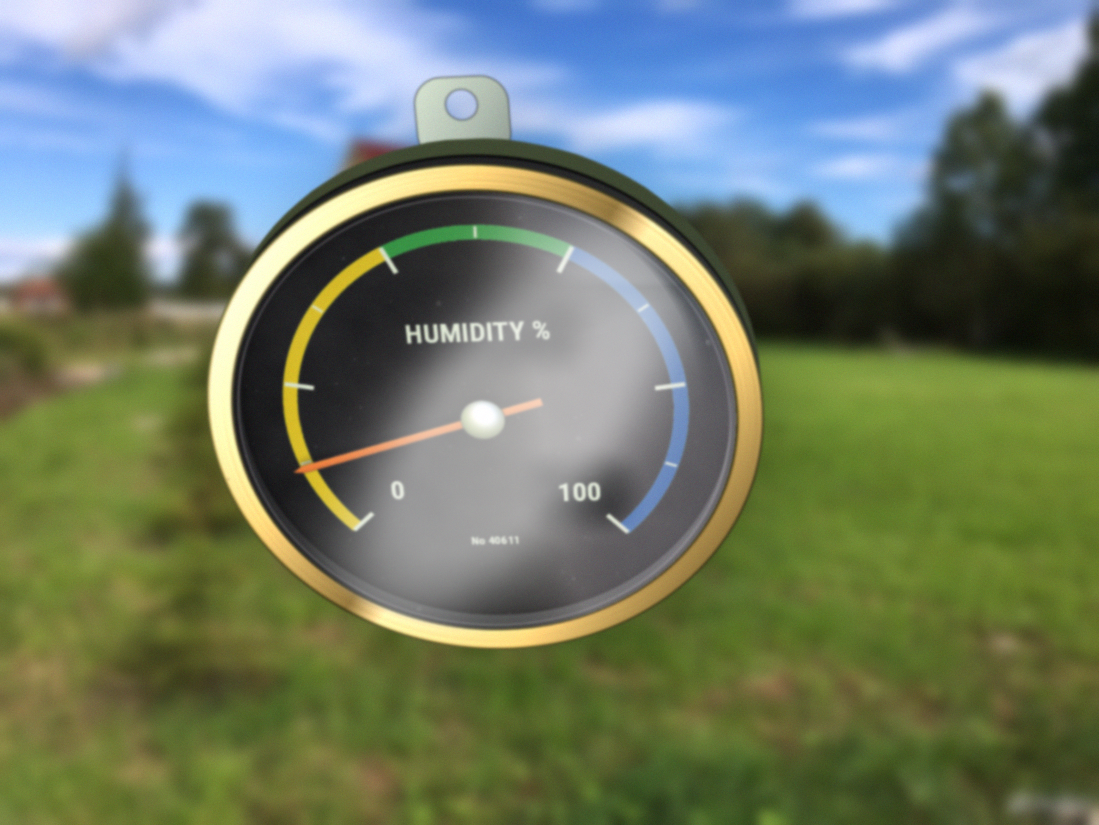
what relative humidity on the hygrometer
10 %
